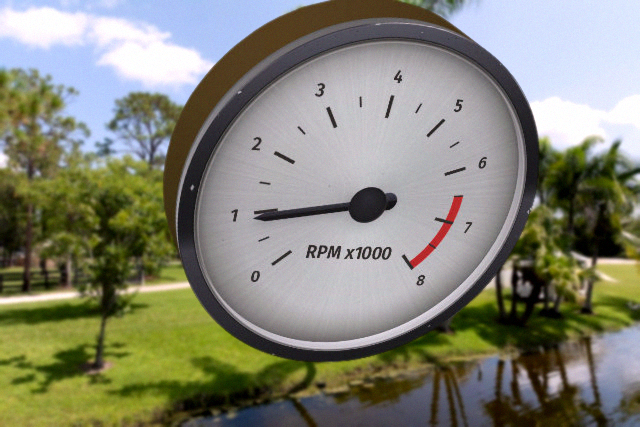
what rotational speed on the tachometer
1000 rpm
